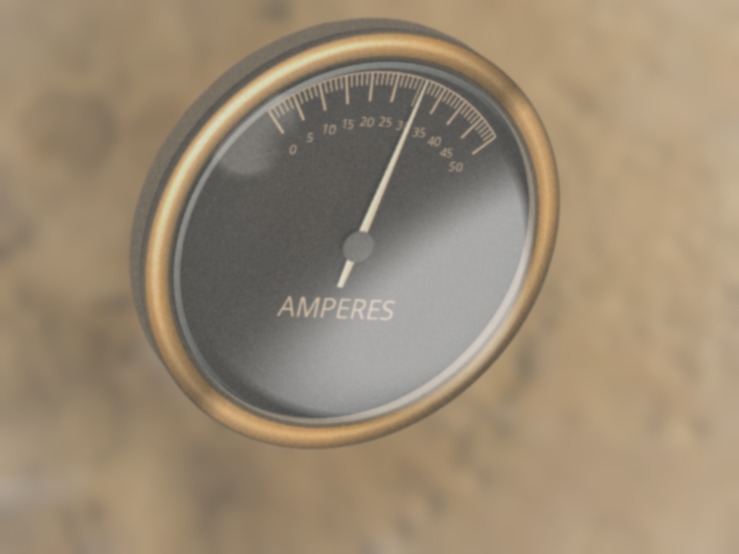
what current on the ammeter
30 A
